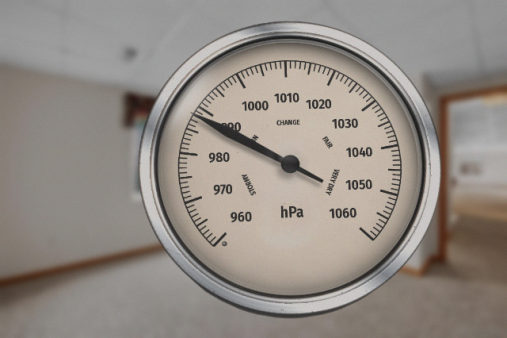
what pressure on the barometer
988 hPa
